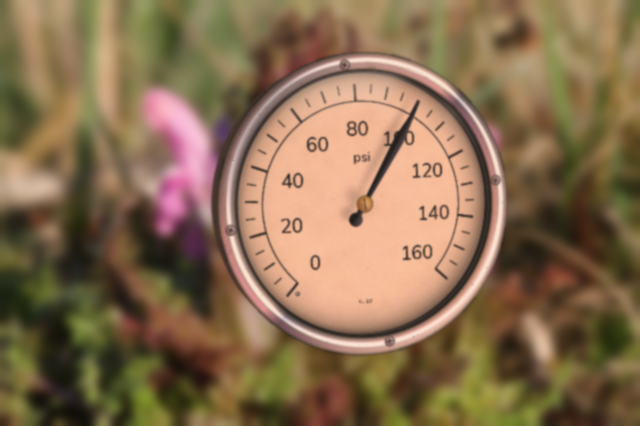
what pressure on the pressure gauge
100 psi
